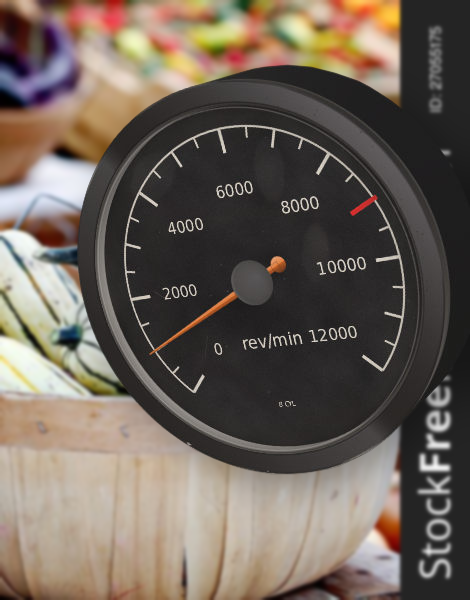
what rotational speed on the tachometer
1000 rpm
